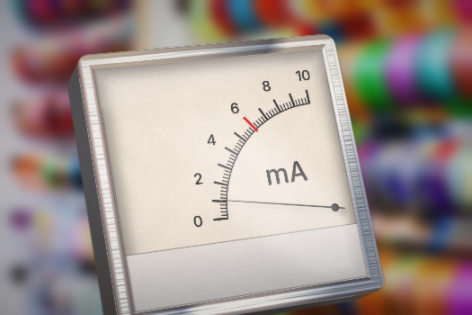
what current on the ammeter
1 mA
